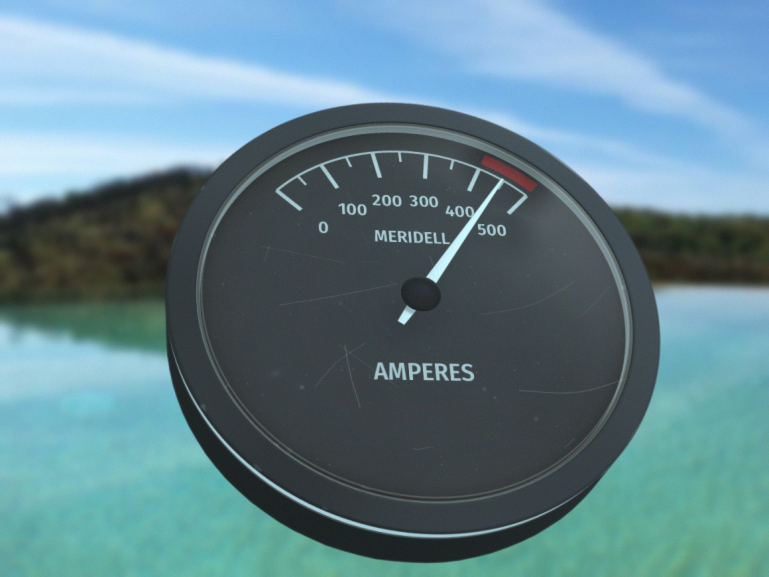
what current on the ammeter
450 A
